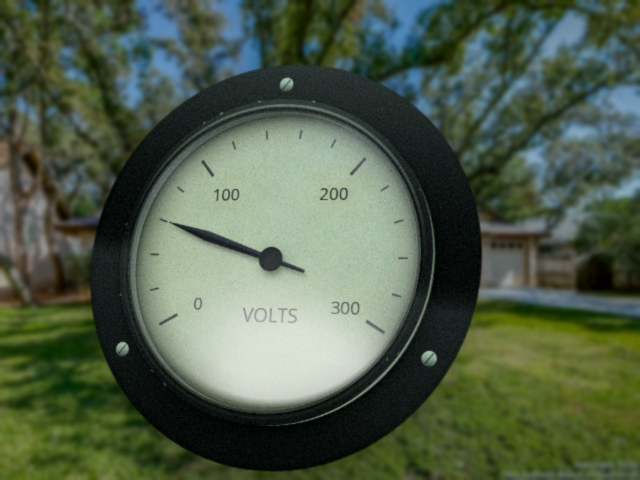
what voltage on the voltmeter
60 V
